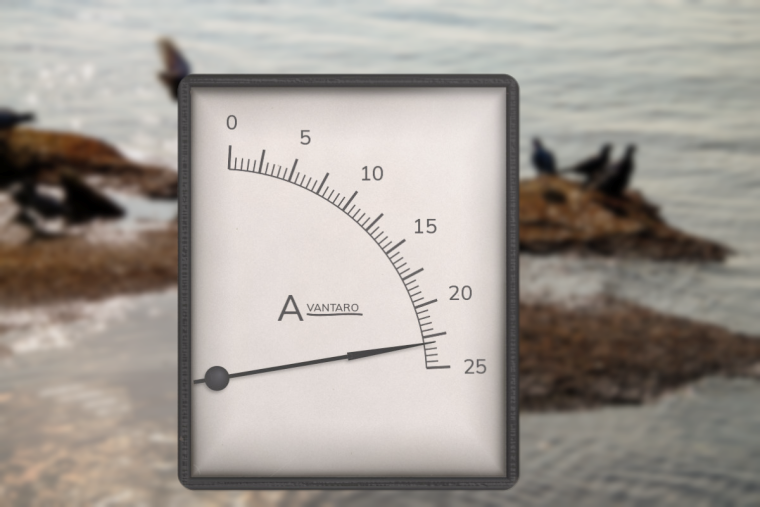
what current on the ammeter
23 A
